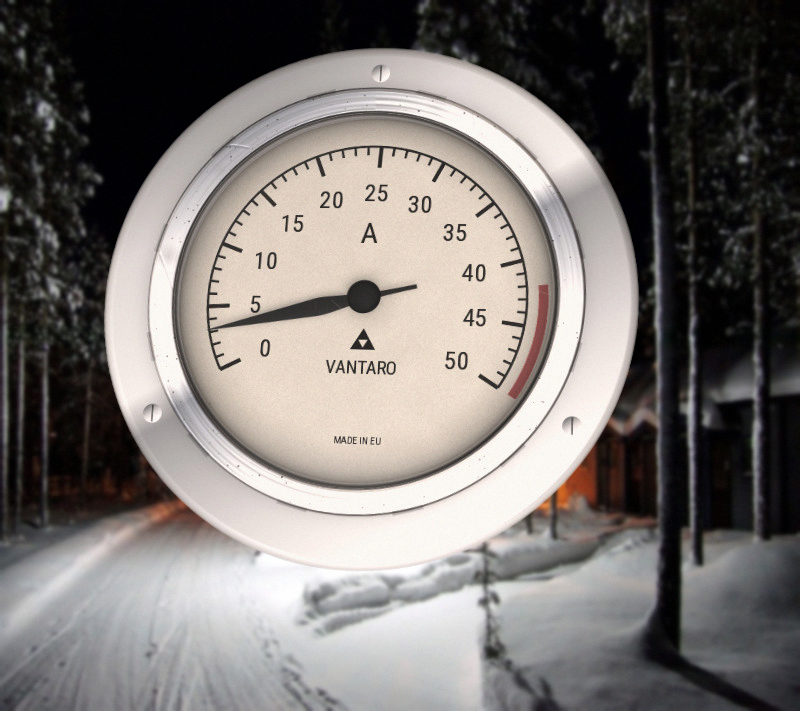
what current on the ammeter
3 A
